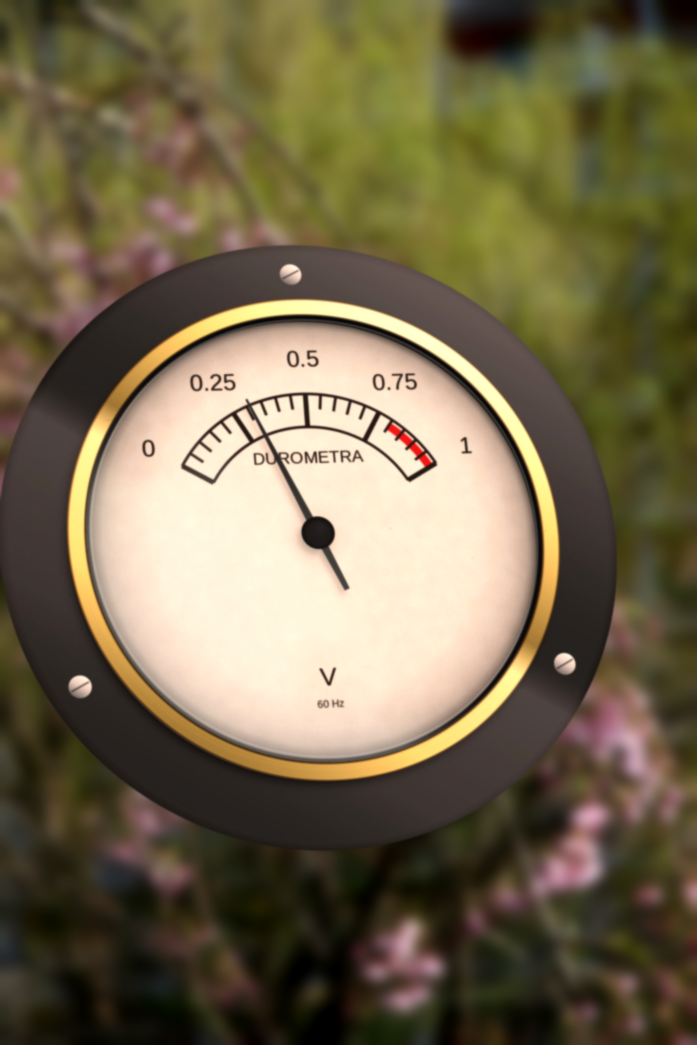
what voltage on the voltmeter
0.3 V
